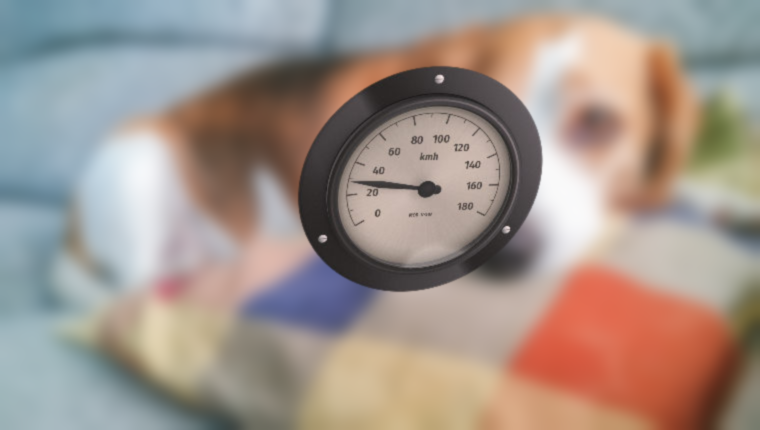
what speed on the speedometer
30 km/h
